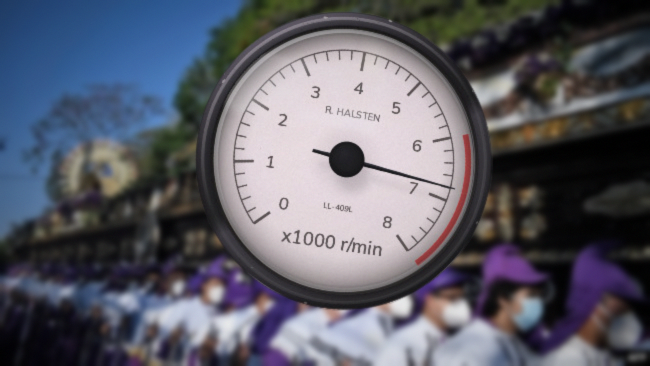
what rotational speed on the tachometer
6800 rpm
